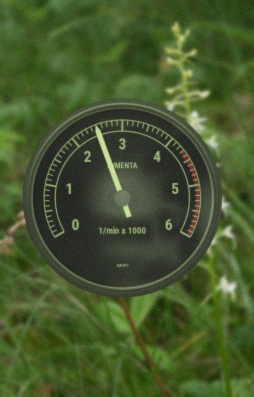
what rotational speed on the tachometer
2500 rpm
